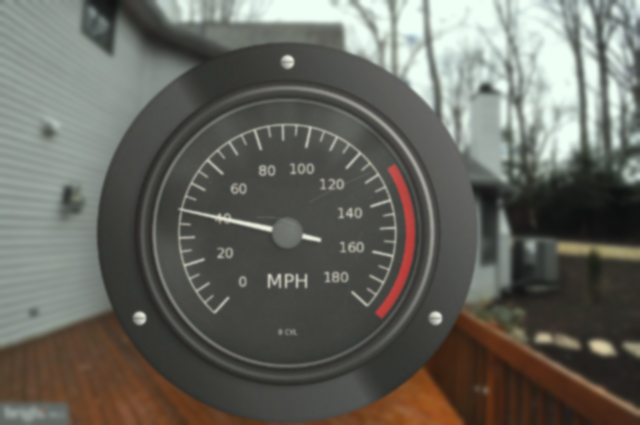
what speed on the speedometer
40 mph
